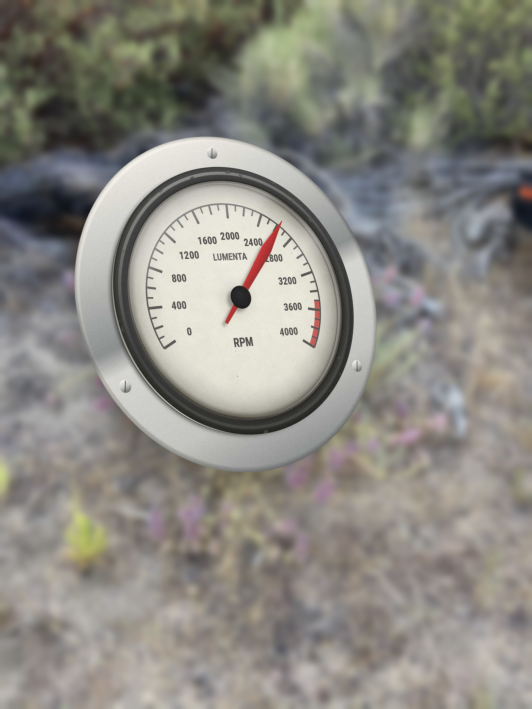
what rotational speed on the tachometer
2600 rpm
